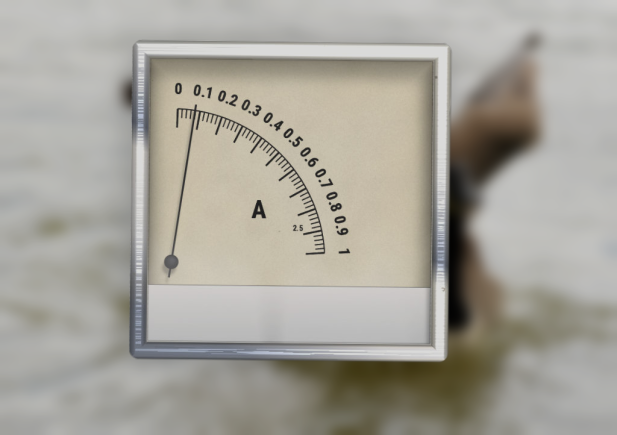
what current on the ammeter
0.08 A
